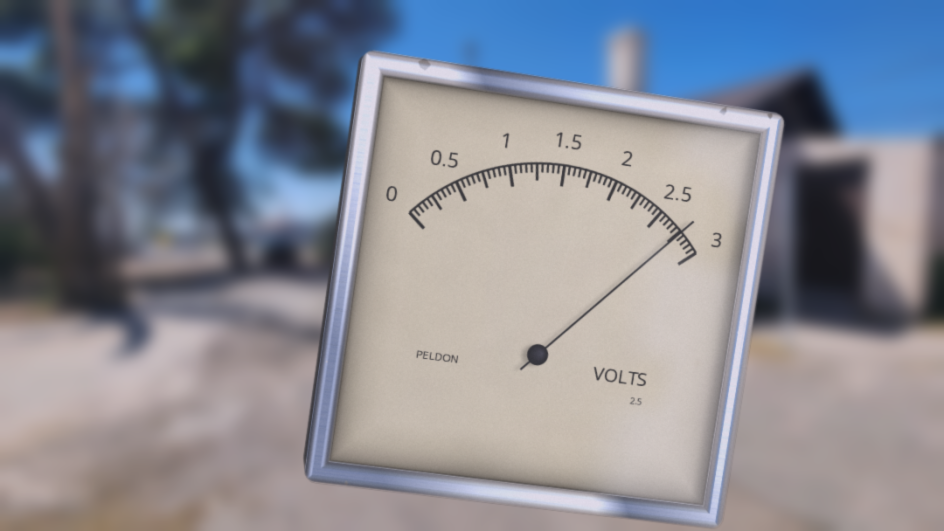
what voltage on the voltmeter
2.75 V
